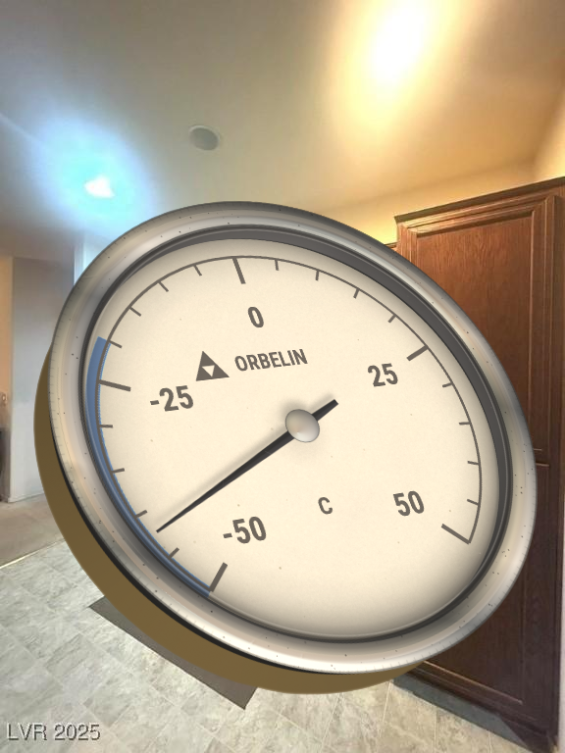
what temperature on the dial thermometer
-42.5 °C
